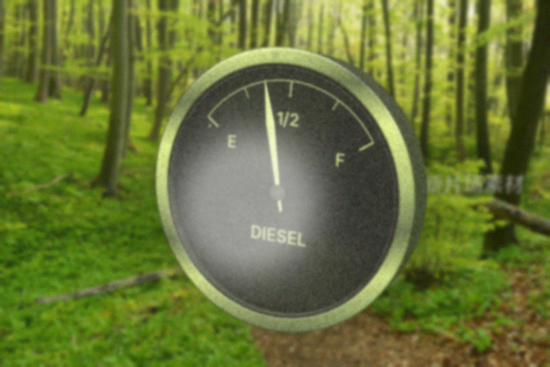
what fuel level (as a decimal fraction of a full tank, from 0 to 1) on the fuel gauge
0.375
